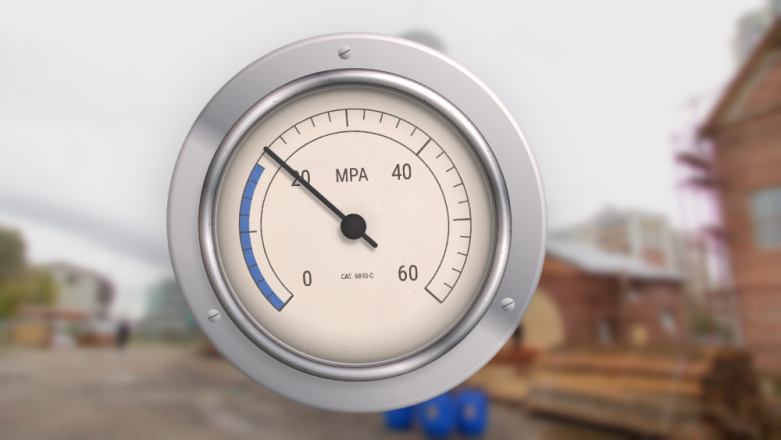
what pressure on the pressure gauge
20 MPa
